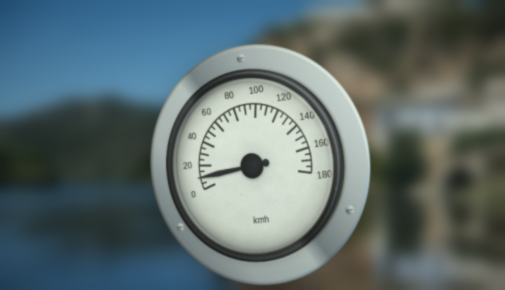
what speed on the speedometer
10 km/h
